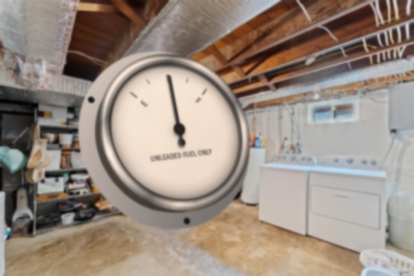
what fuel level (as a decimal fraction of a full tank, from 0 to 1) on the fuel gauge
0.5
